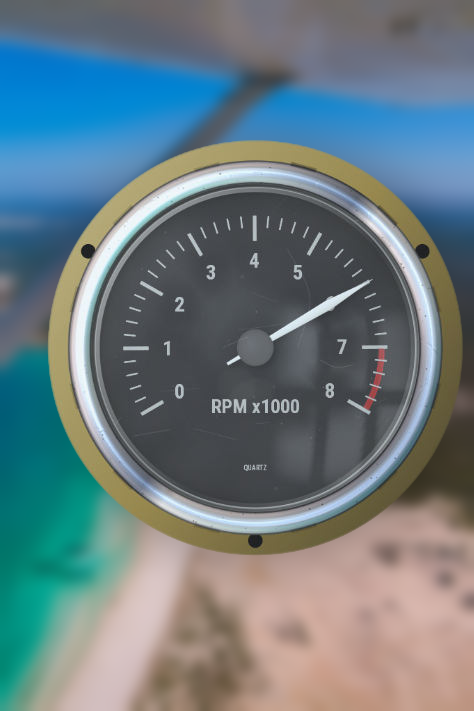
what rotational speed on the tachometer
6000 rpm
